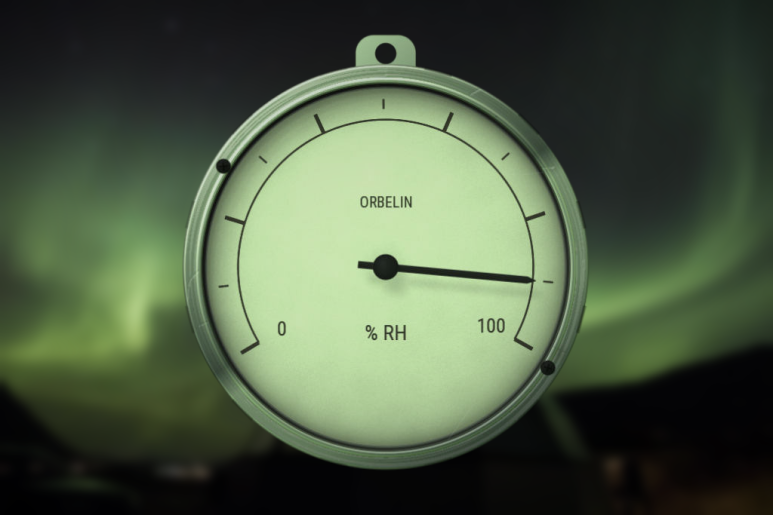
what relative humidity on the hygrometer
90 %
